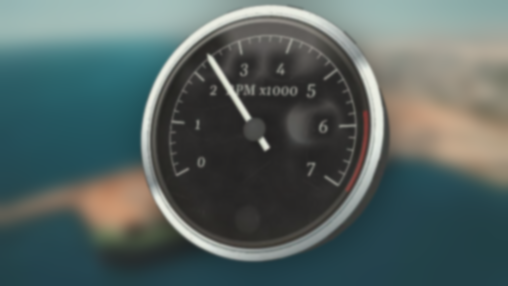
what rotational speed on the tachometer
2400 rpm
